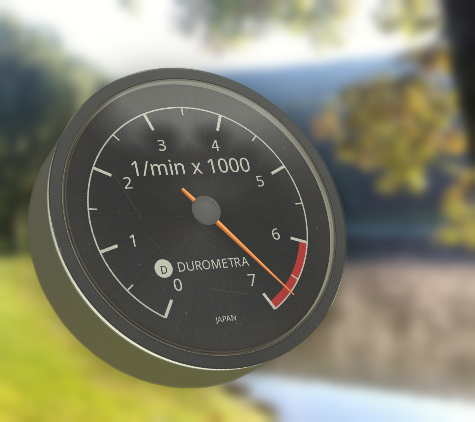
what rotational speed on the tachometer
6750 rpm
